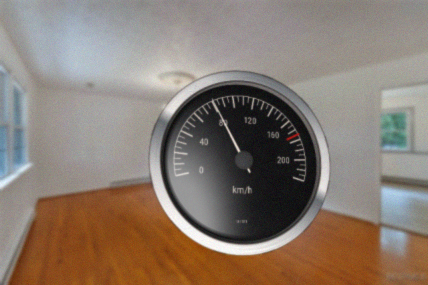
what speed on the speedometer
80 km/h
